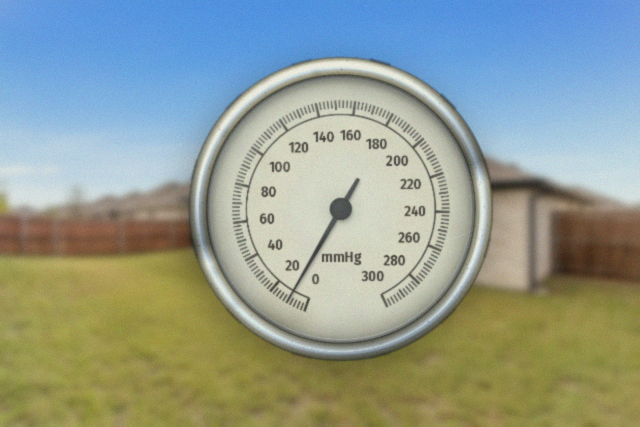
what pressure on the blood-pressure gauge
10 mmHg
